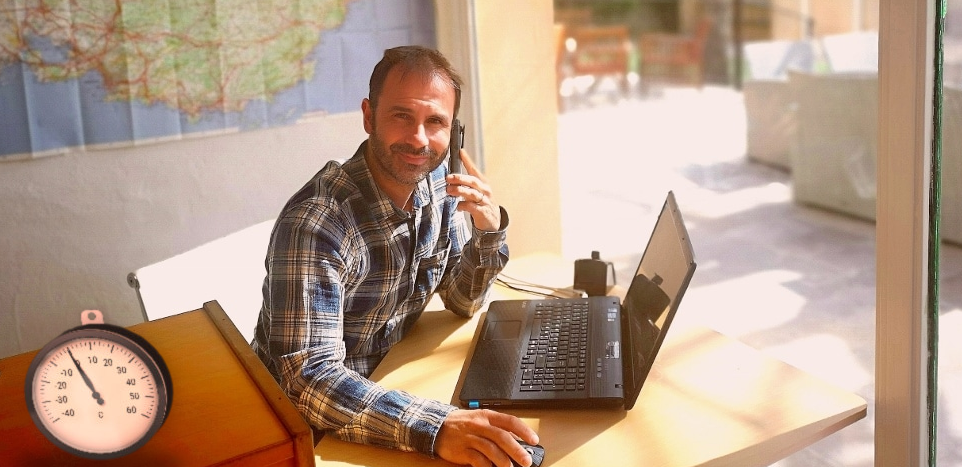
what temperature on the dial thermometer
0 °C
